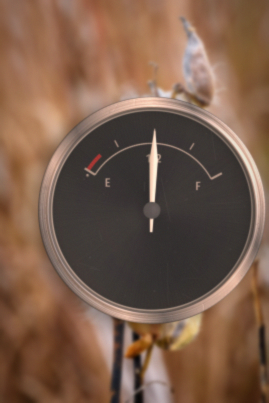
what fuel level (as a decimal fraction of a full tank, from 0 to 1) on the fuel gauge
0.5
